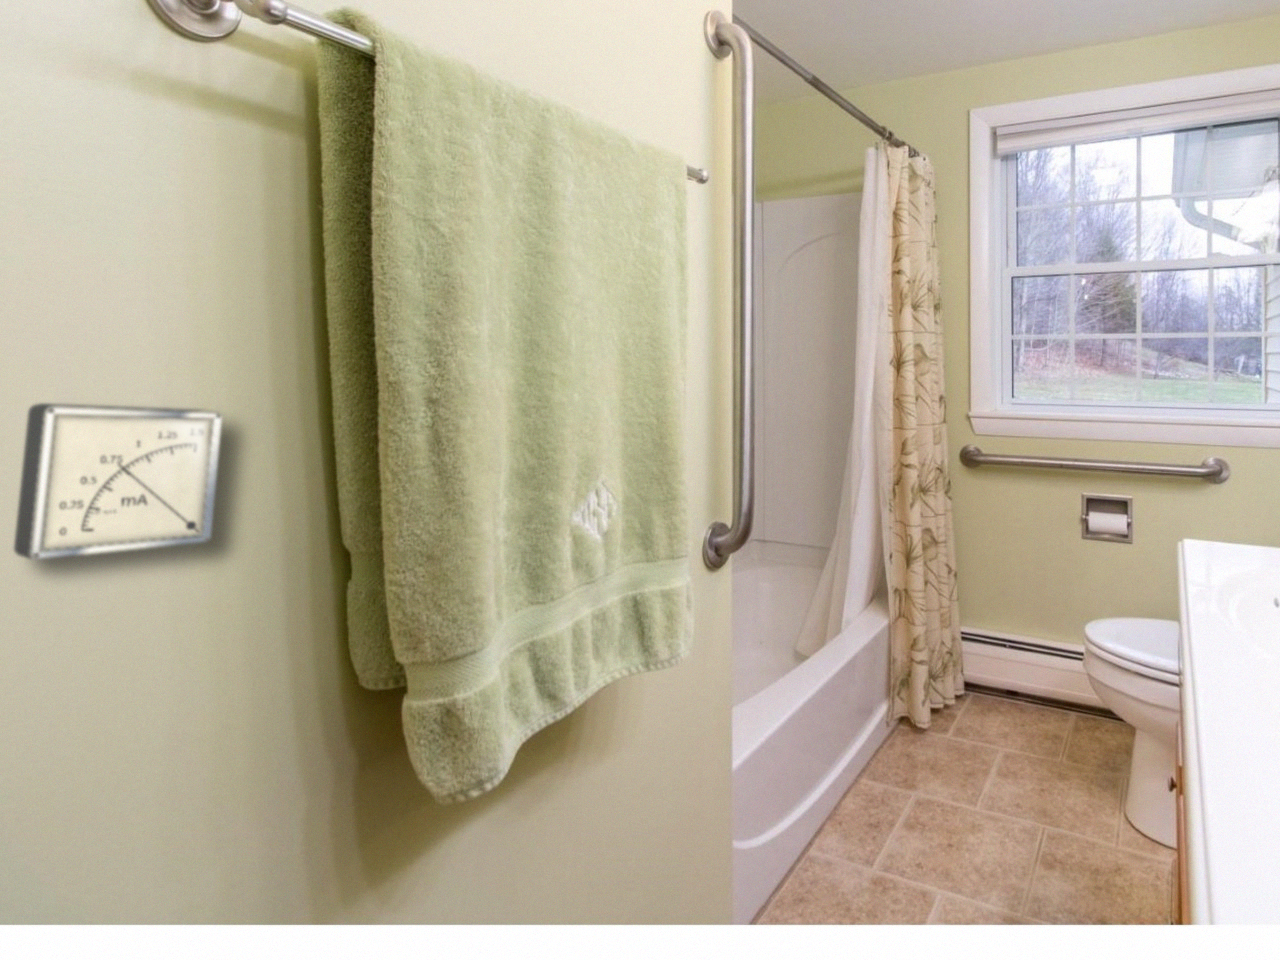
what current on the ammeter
0.75 mA
